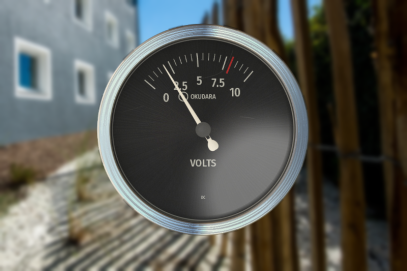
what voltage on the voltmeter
2 V
